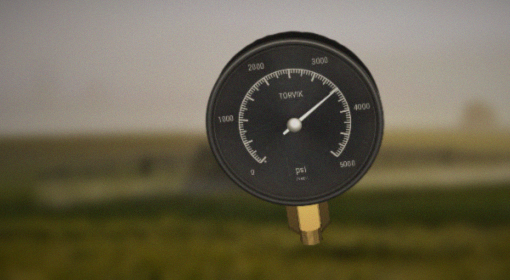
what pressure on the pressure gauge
3500 psi
